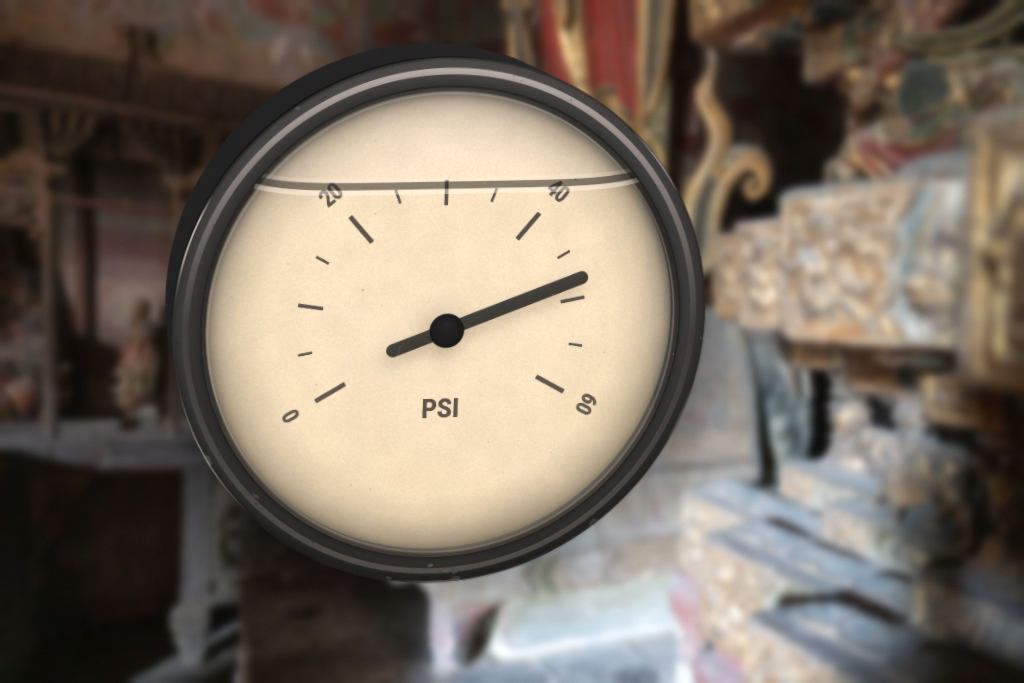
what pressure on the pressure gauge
47.5 psi
